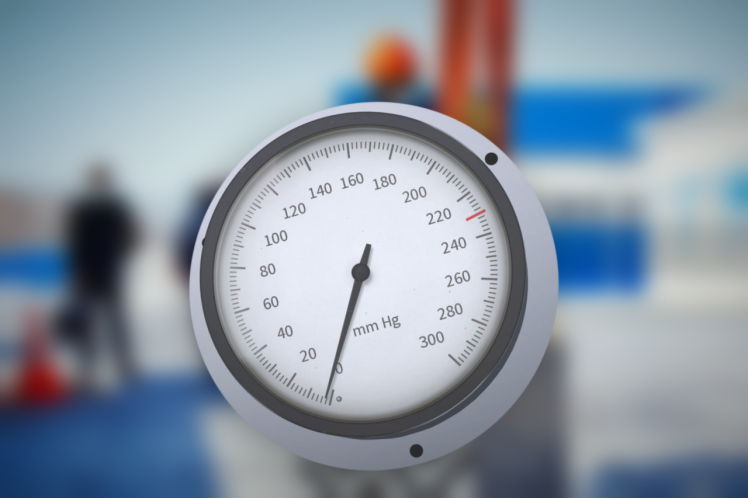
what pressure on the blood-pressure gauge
2 mmHg
